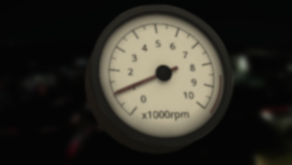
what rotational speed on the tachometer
1000 rpm
